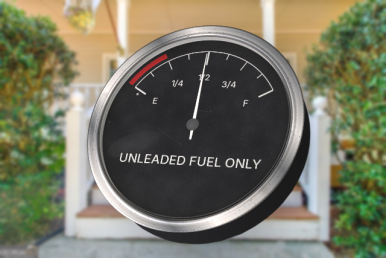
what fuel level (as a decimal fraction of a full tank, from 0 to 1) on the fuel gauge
0.5
